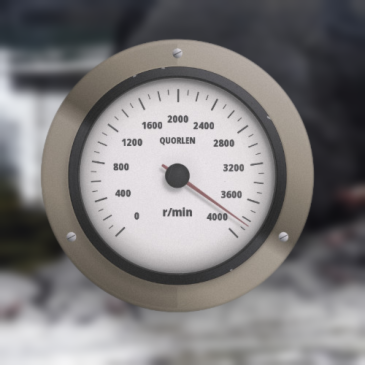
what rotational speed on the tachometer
3850 rpm
